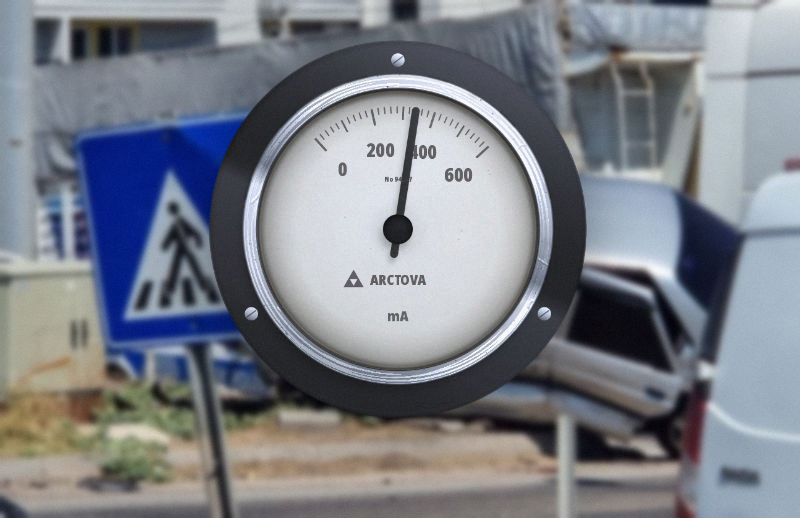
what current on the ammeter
340 mA
